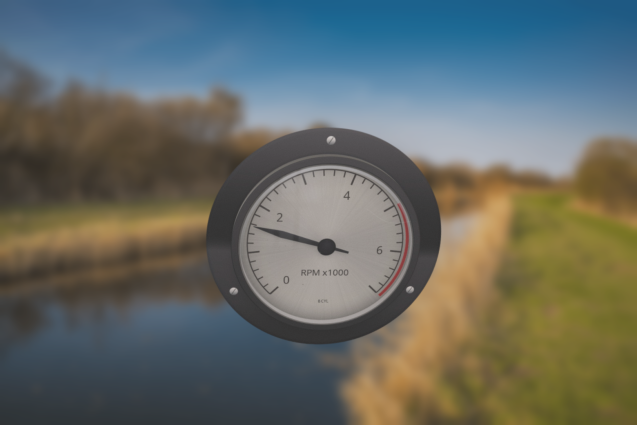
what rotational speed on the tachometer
1600 rpm
